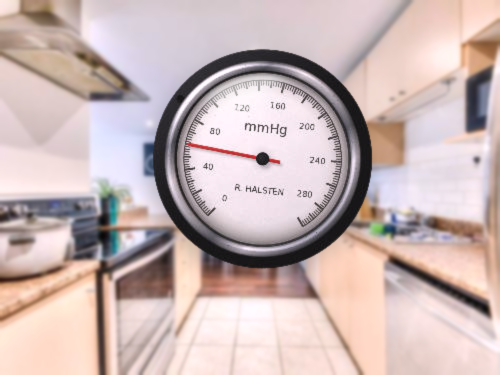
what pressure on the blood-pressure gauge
60 mmHg
